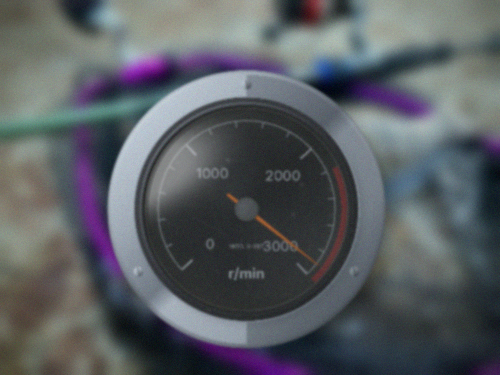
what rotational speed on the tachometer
2900 rpm
